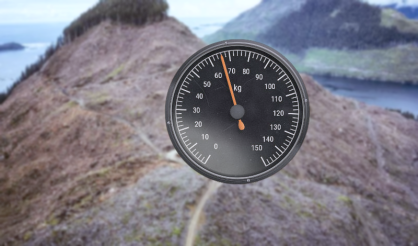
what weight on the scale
66 kg
